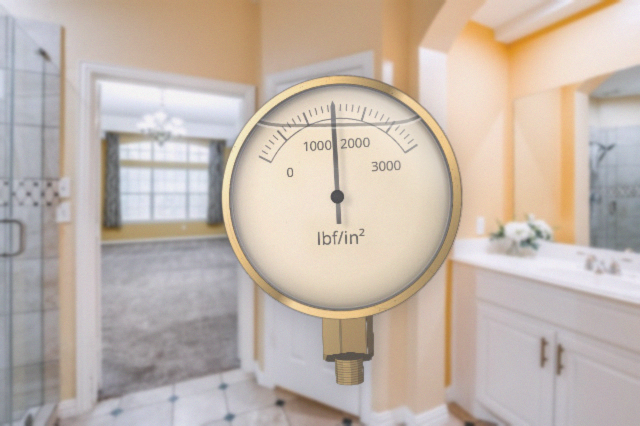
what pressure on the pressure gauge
1500 psi
